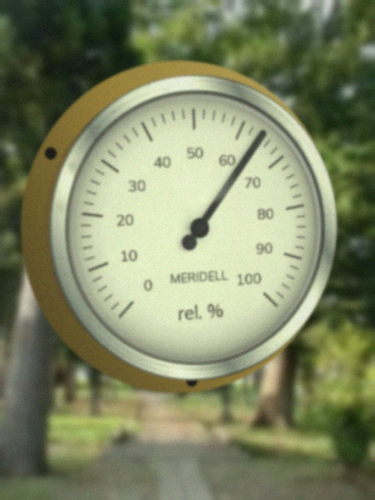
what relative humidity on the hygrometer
64 %
